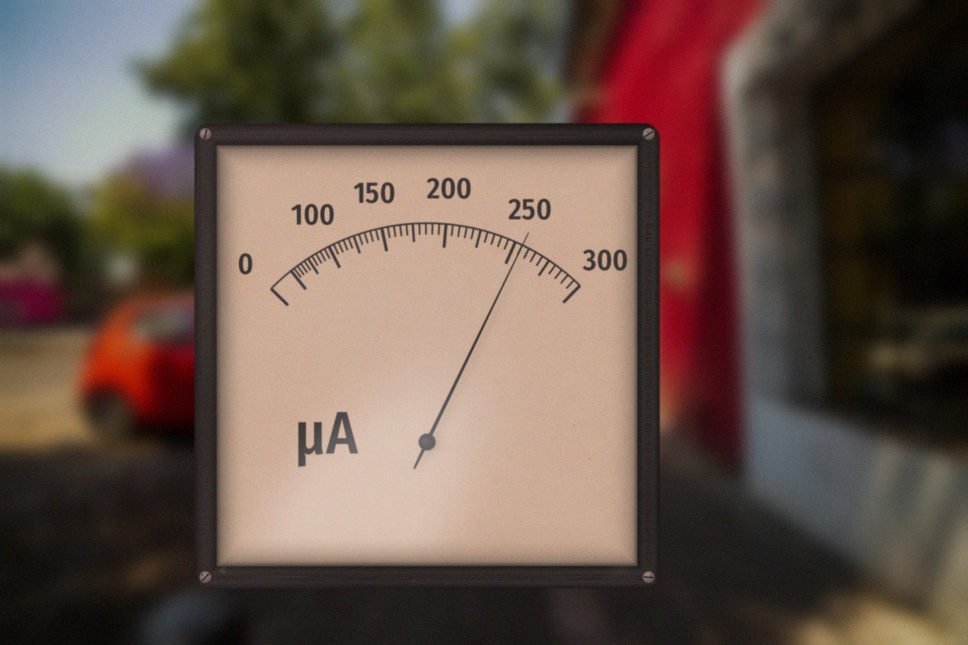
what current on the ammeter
255 µA
